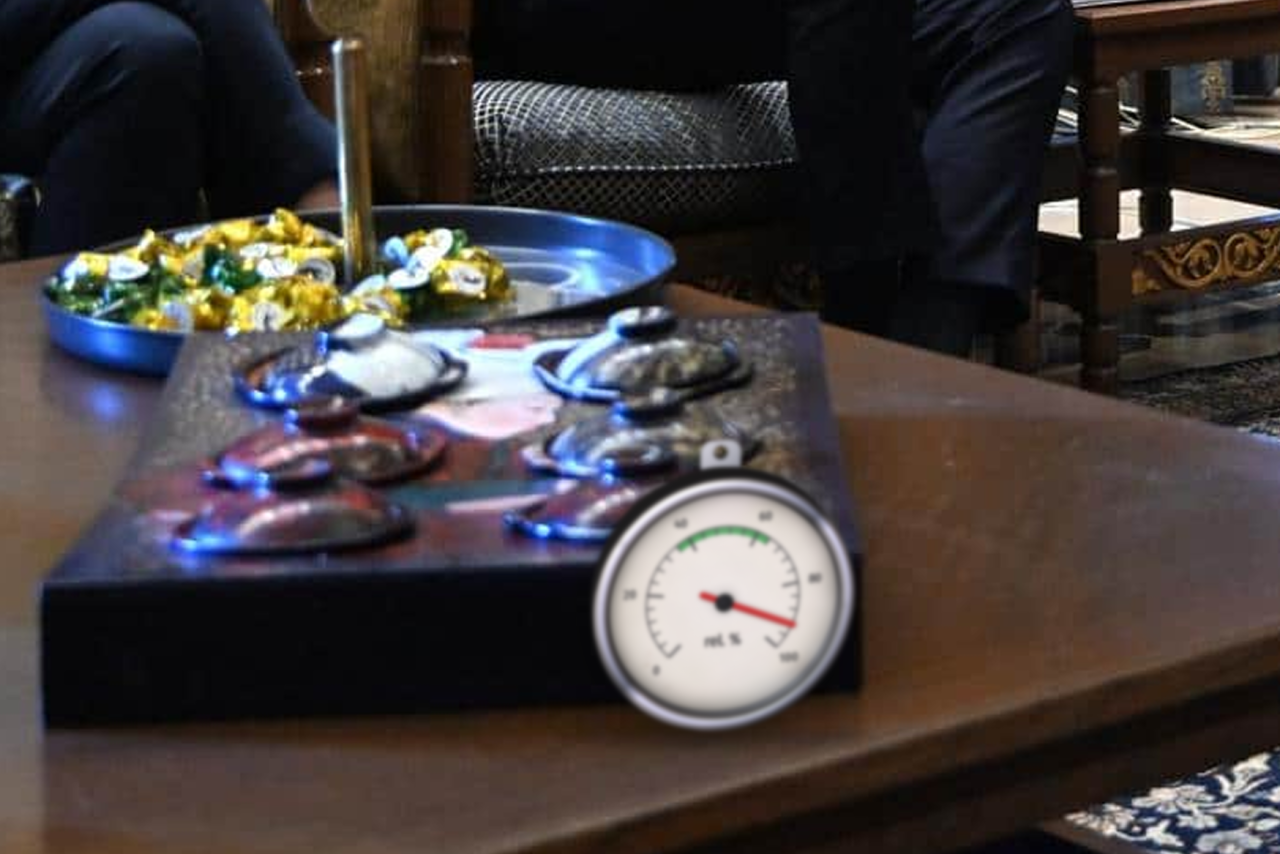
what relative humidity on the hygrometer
92 %
